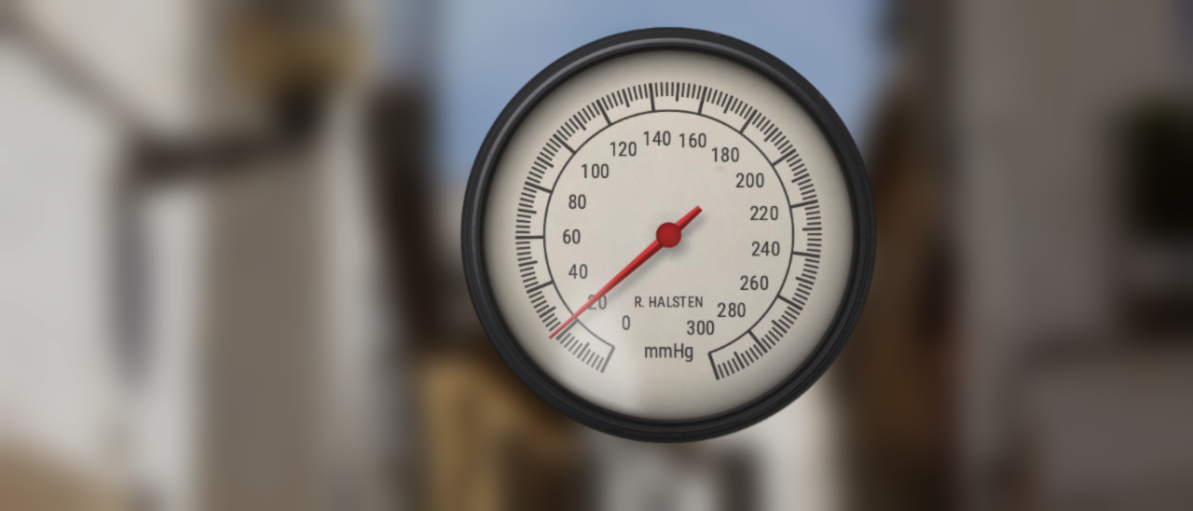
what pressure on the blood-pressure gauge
22 mmHg
